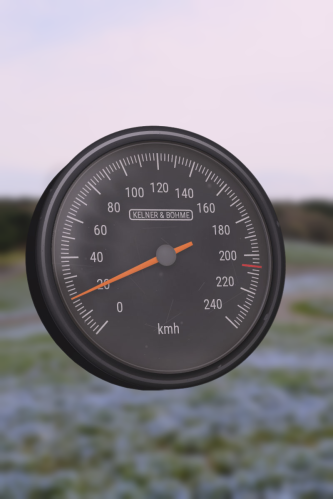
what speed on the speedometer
20 km/h
